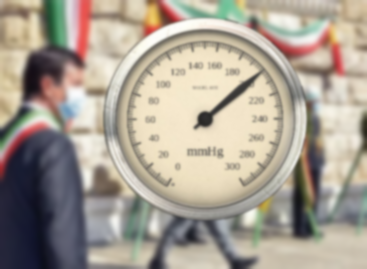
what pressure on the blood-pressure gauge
200 mmHg
